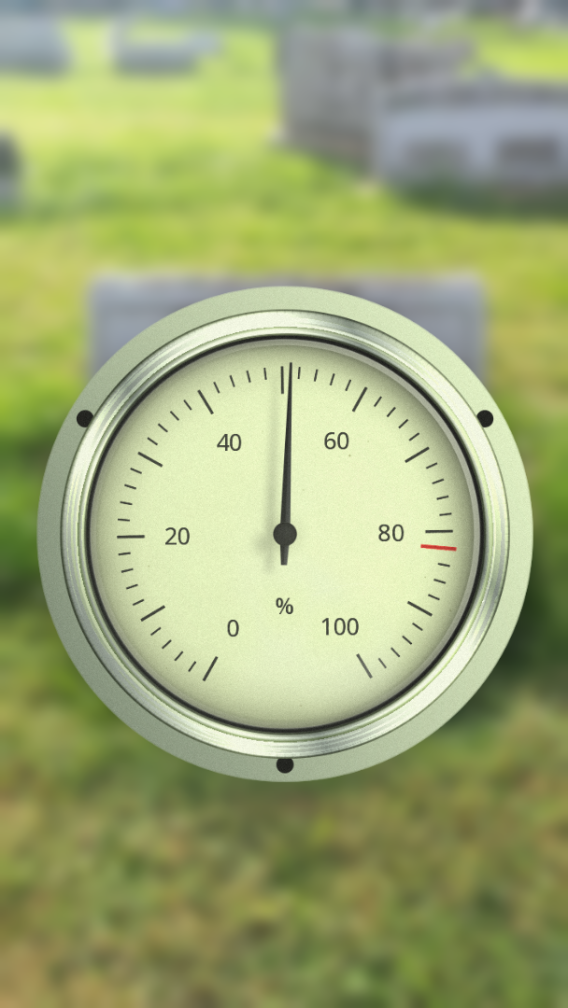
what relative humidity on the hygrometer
51 %
